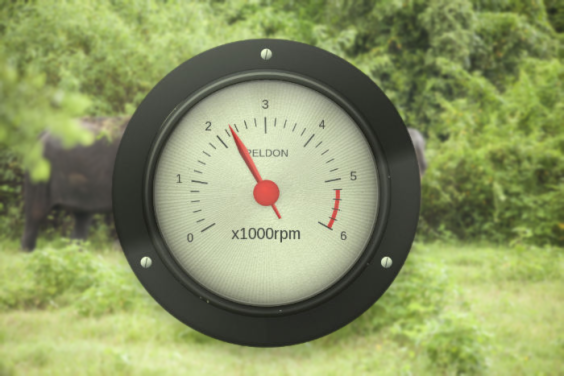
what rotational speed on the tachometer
2300 rpm
